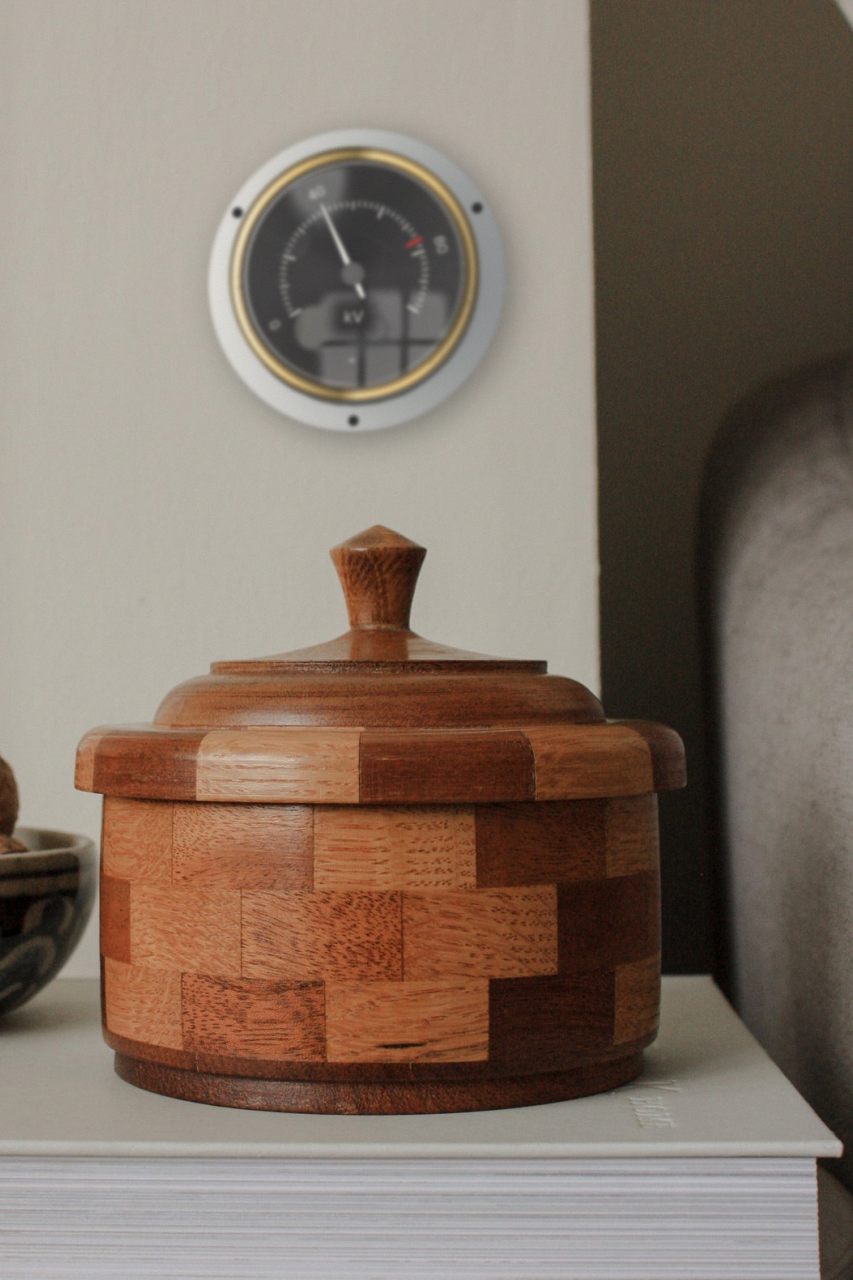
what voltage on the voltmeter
40 kV
